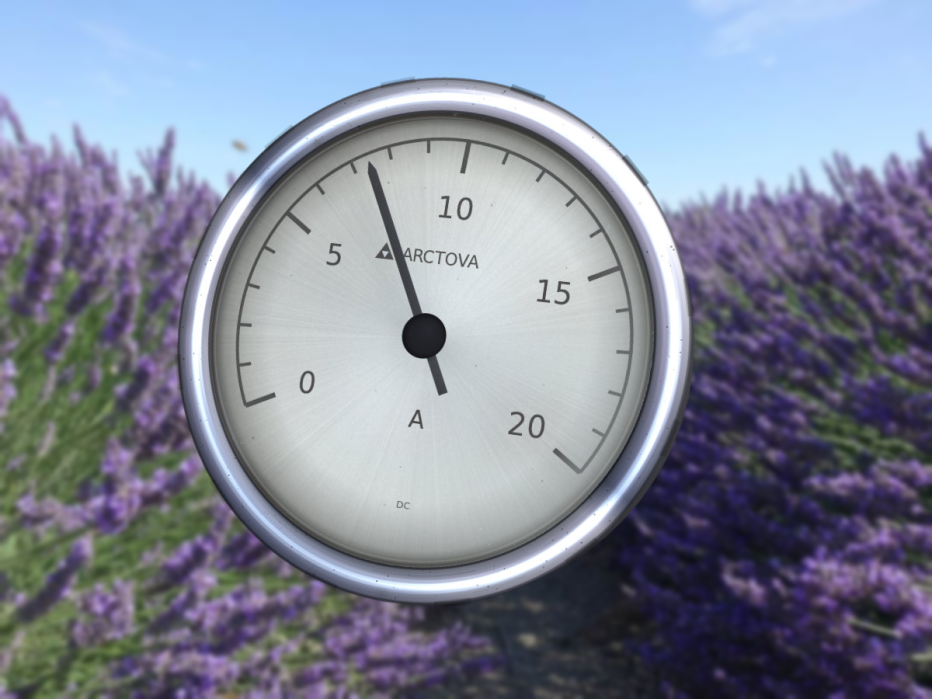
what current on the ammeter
7.5 A
